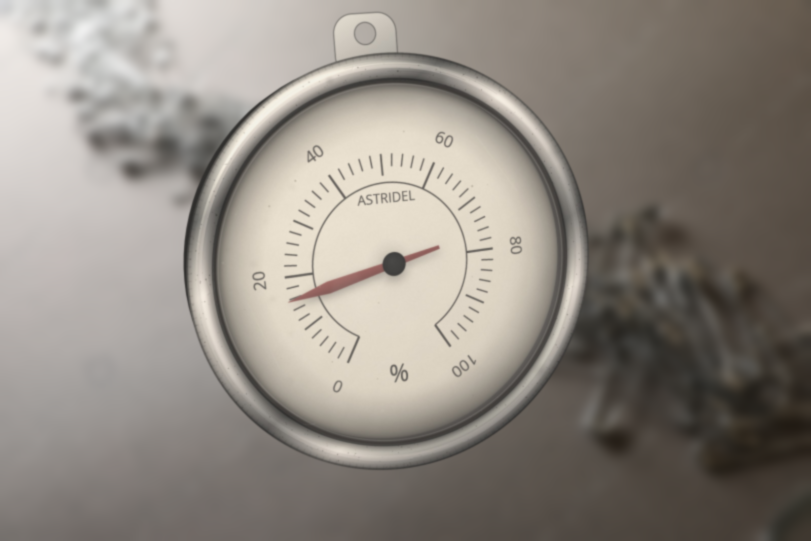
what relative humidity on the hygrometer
16 %
